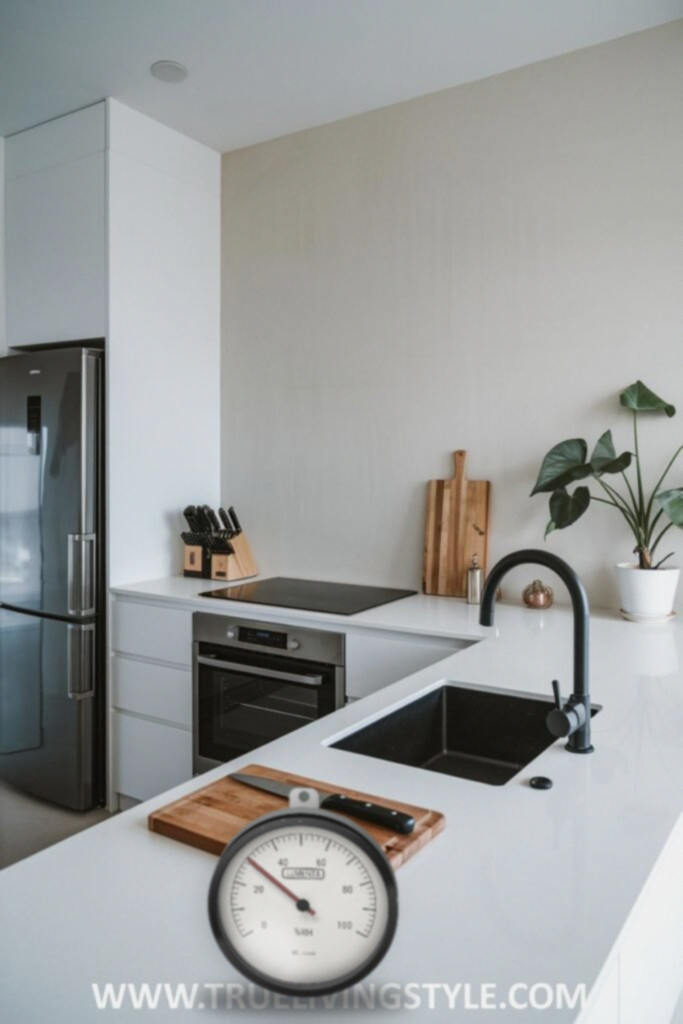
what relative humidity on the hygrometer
30 %
